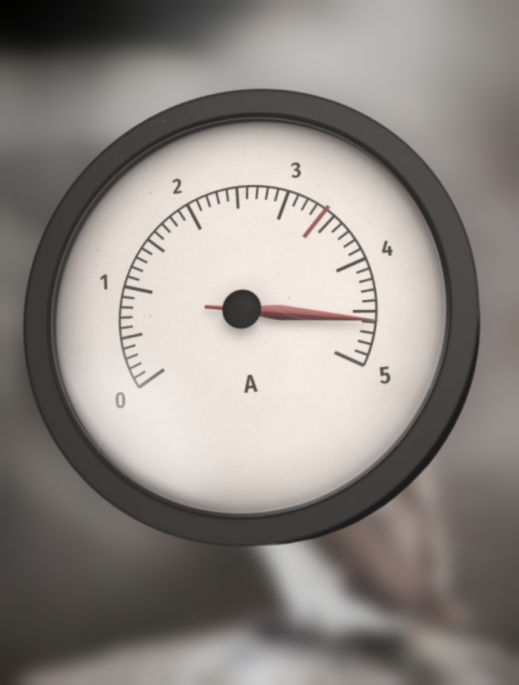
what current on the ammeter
4.6 A
